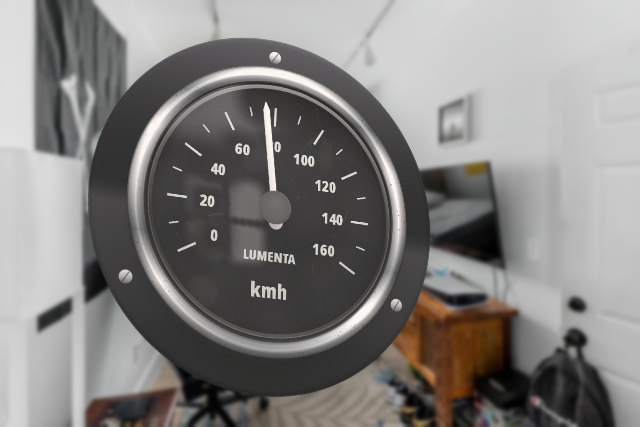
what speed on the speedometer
75 km/h
